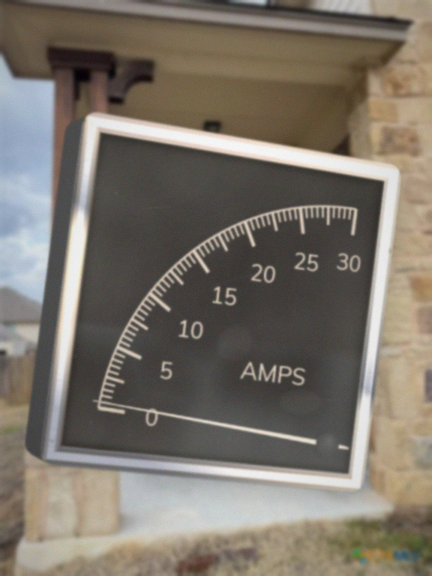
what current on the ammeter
0.5 A
